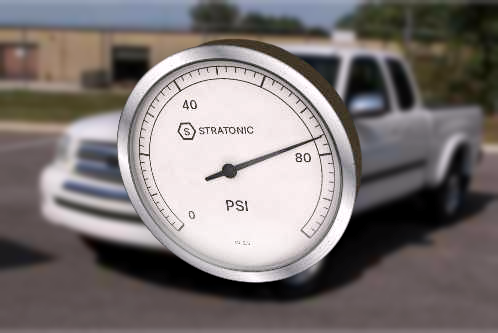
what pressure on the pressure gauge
76 psi
